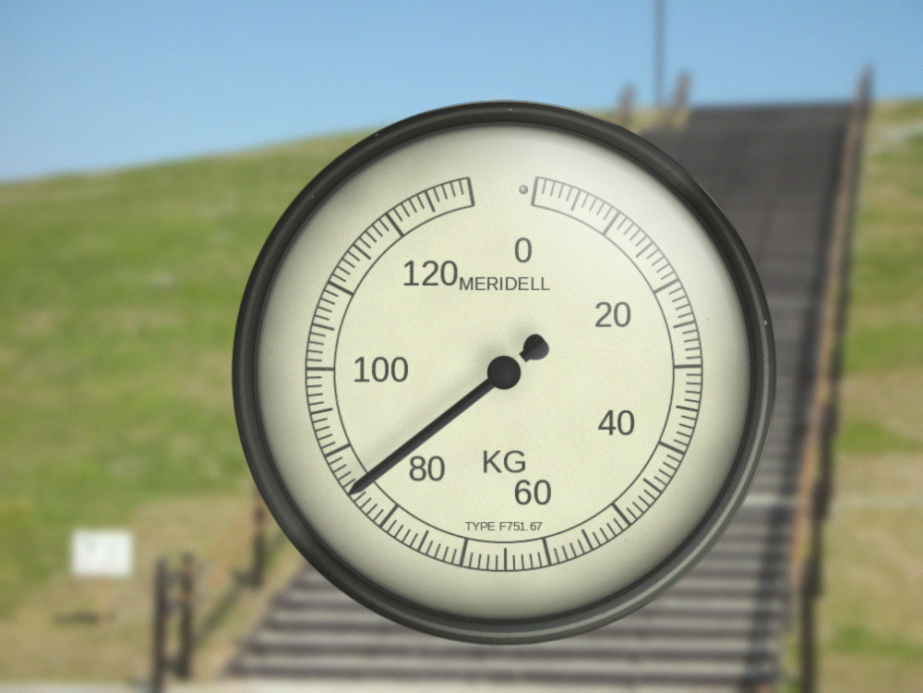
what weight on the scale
85 kg
